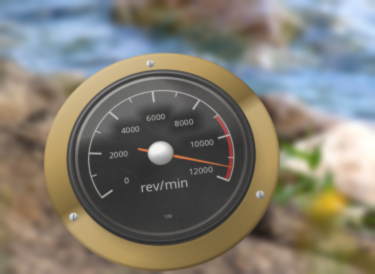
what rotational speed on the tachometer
11500 rpm
